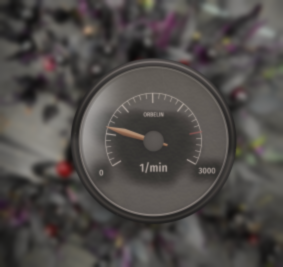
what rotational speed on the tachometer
600 rpm
